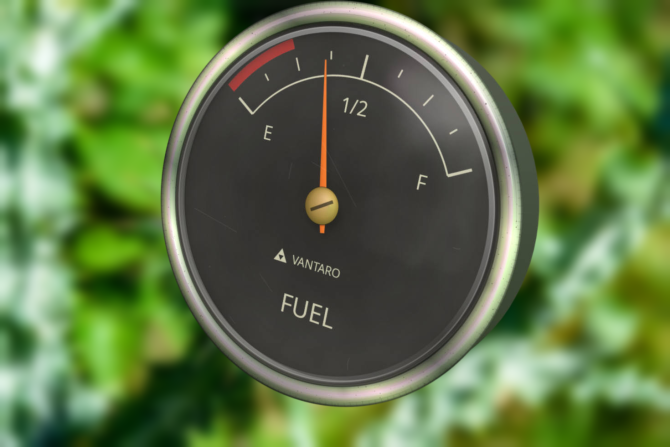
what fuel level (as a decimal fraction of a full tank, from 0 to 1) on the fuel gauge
0.375
